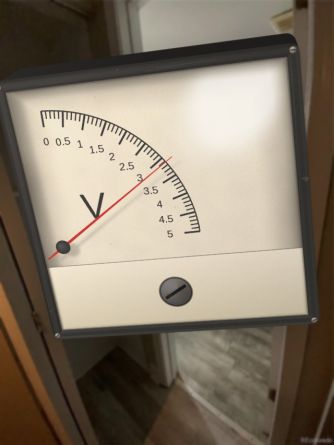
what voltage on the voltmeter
3.1 V
